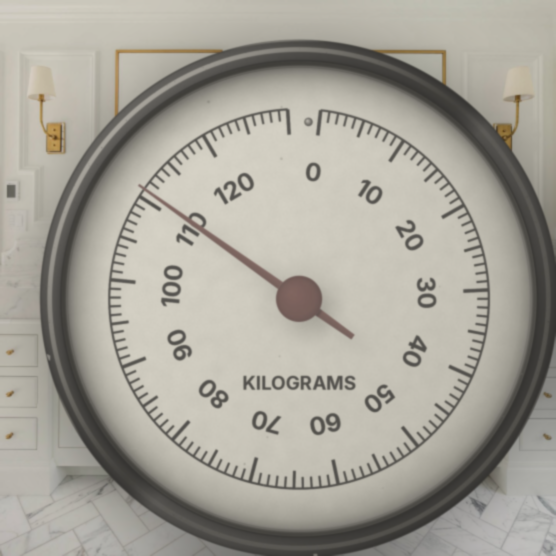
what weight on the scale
111 kg
